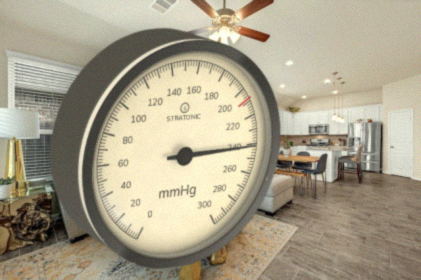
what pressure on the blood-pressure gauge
240 mmHg
